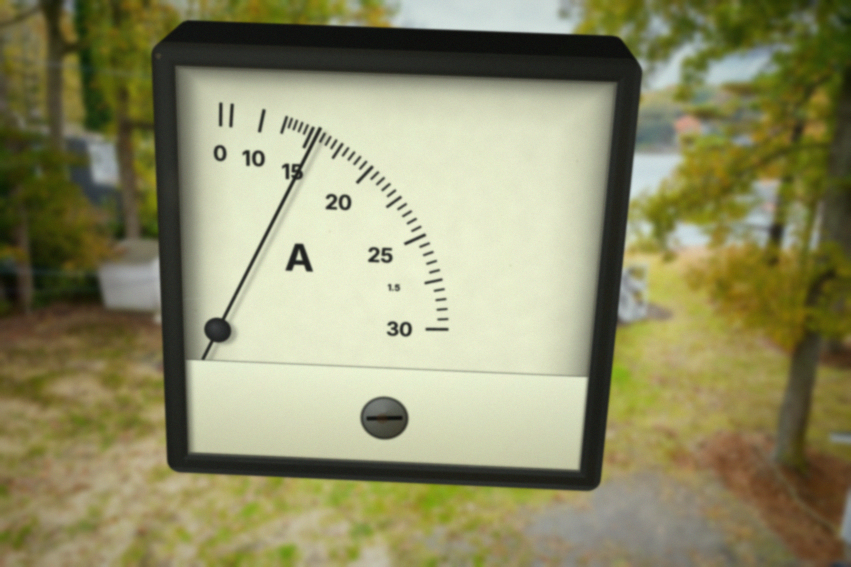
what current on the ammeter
15.5 A
